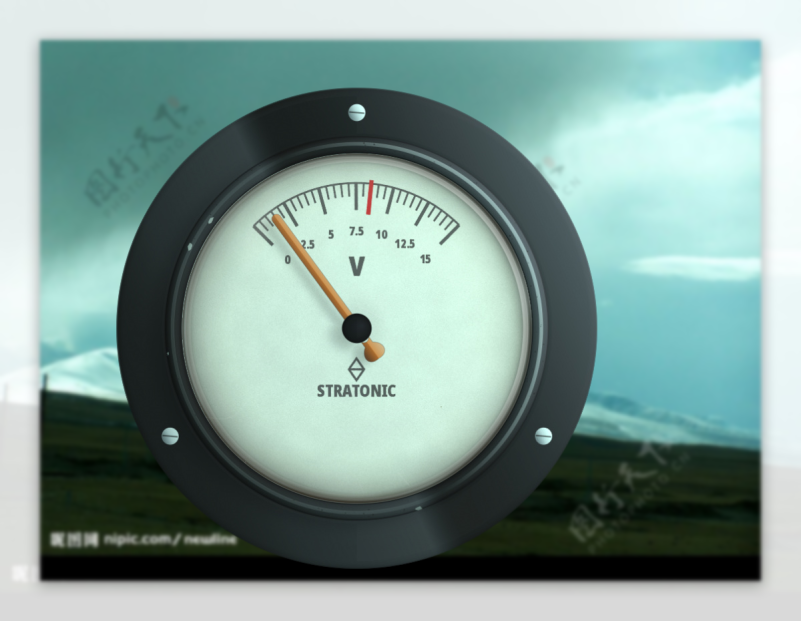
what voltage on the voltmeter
1.5 V
